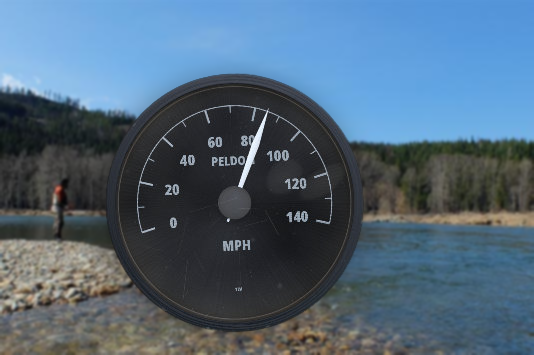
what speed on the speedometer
85 mph
